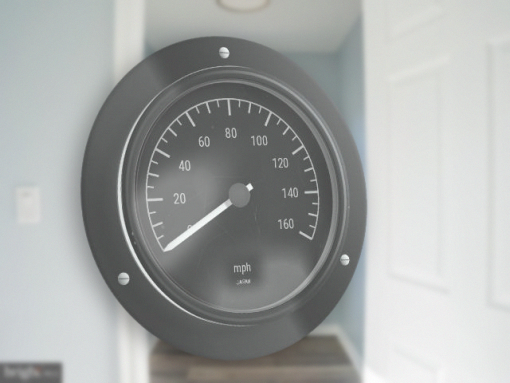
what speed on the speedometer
0 mph
